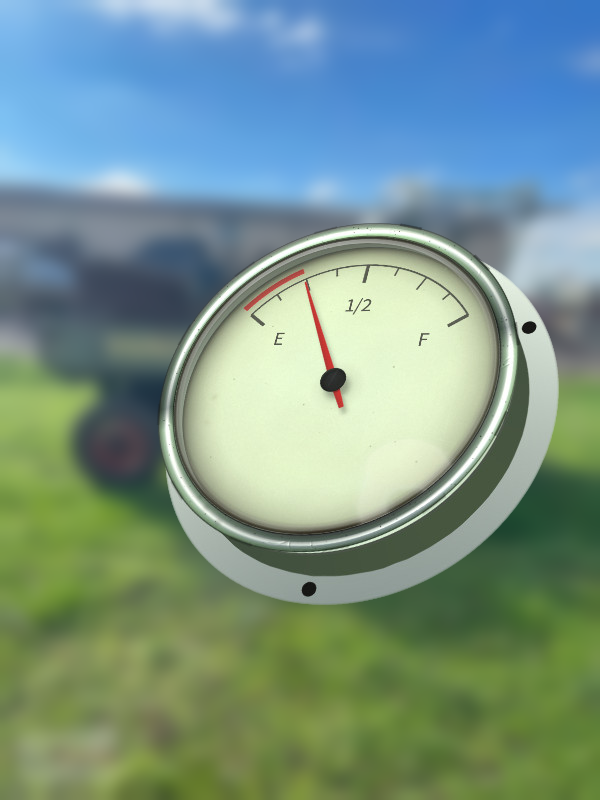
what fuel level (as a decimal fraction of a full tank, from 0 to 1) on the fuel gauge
0.25
